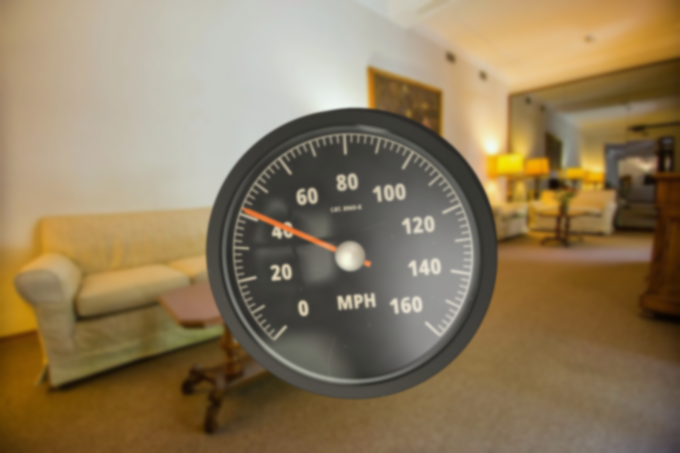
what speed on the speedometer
42 mph
